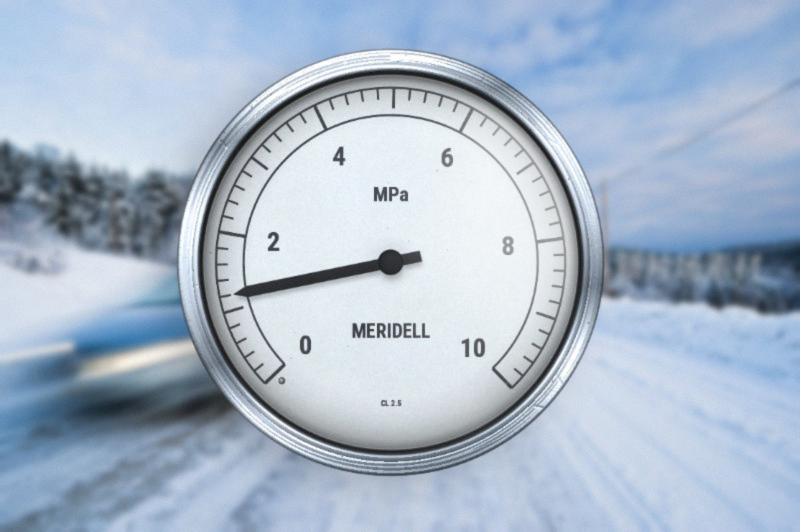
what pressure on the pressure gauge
1.2 MPa
